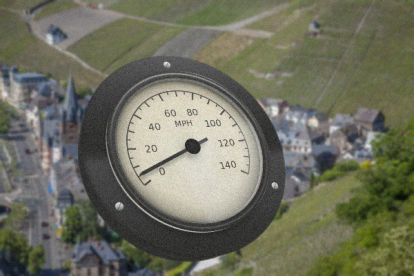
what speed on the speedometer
5 mph
